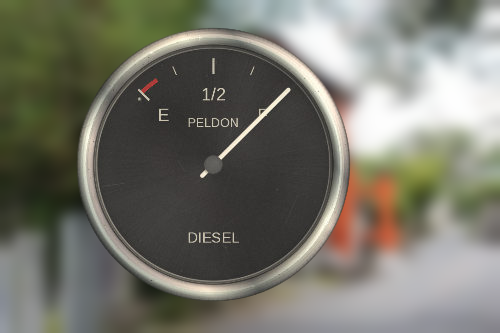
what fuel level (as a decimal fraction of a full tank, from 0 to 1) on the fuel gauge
1
